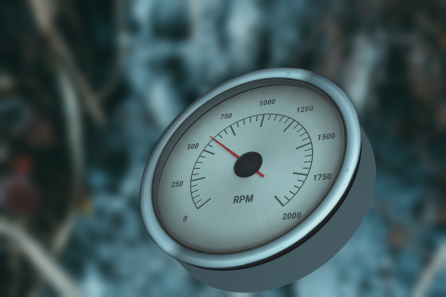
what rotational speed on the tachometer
600 rpm
